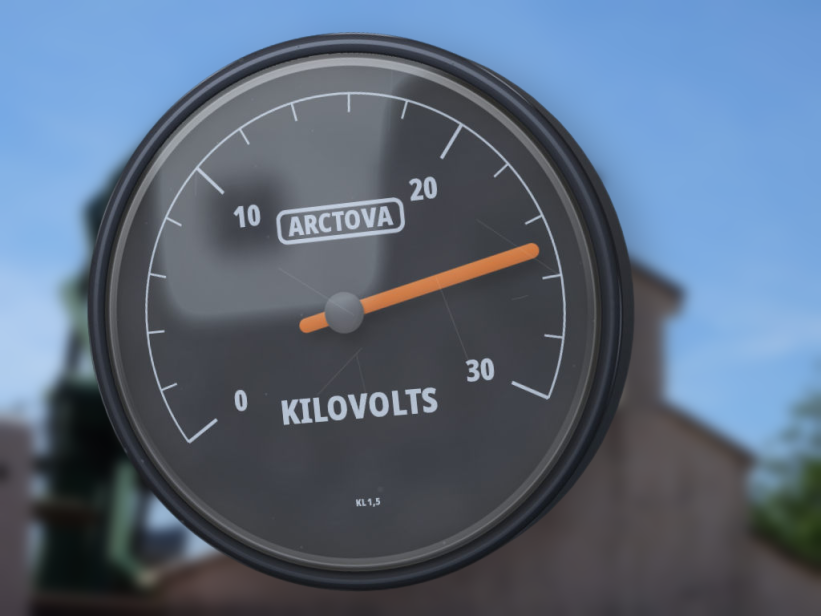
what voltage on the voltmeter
25 kV
